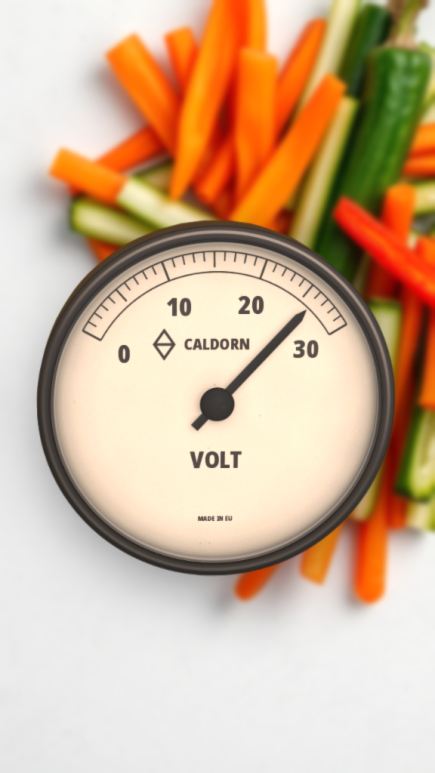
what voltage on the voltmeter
26 V
